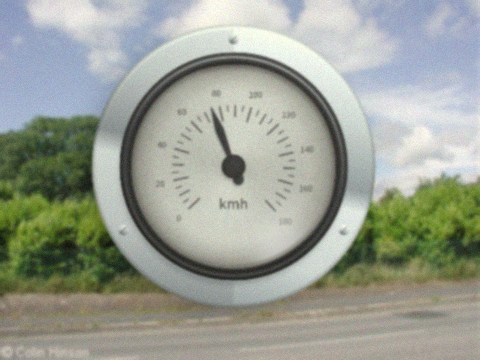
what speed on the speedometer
75 km/h
